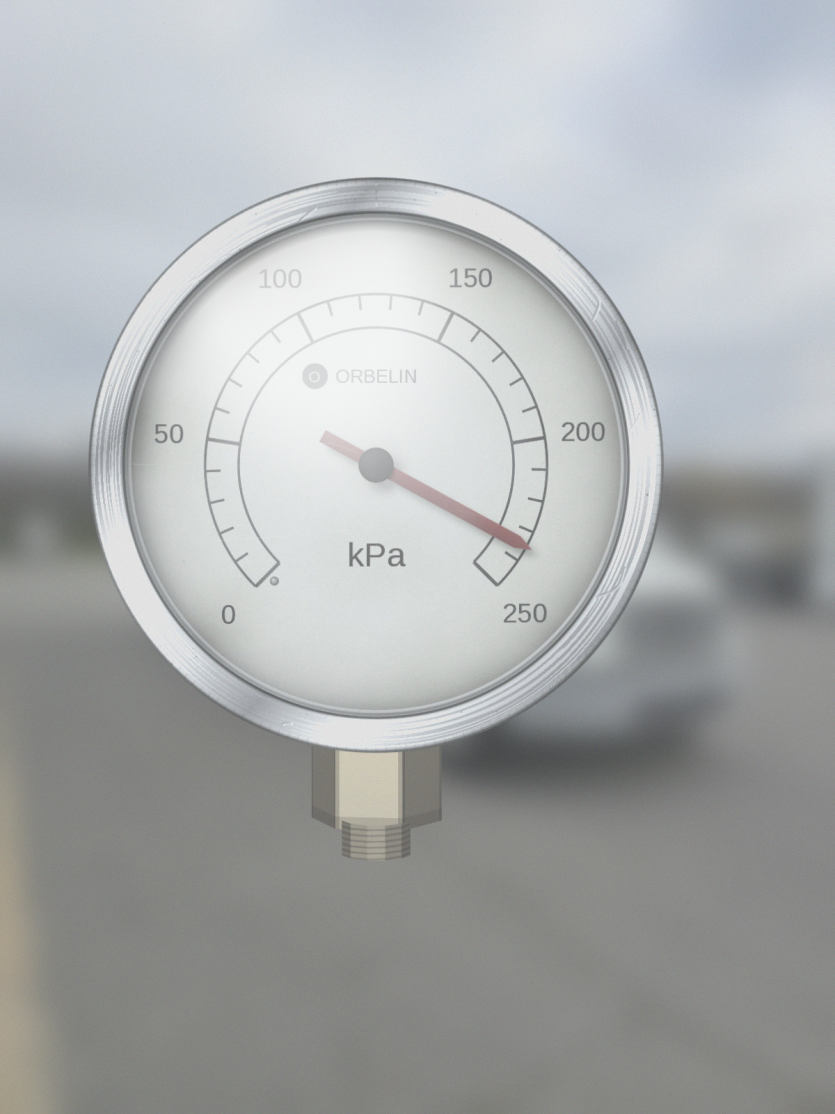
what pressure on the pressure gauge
235 kPa
